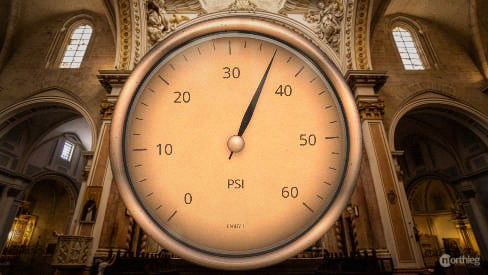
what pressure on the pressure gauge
36 psi
